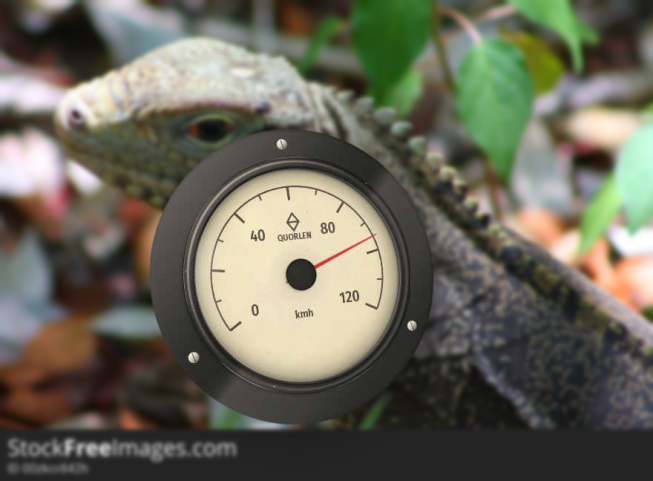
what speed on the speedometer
95 km/h
